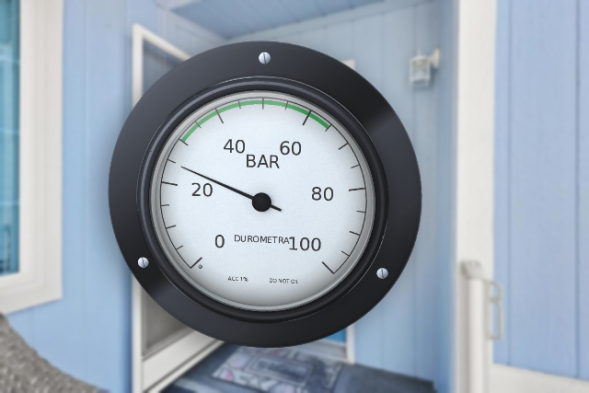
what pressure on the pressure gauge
25 bar
